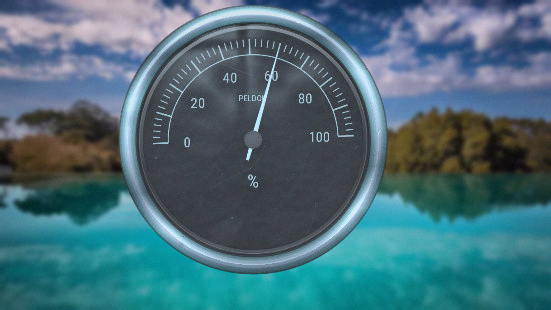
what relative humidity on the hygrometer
60 %
